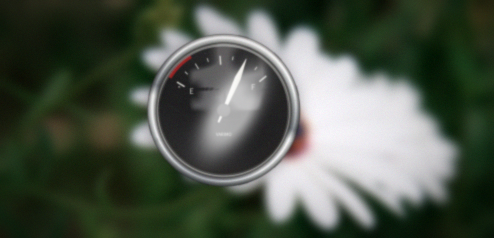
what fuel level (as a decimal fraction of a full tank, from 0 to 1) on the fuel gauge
0.75
